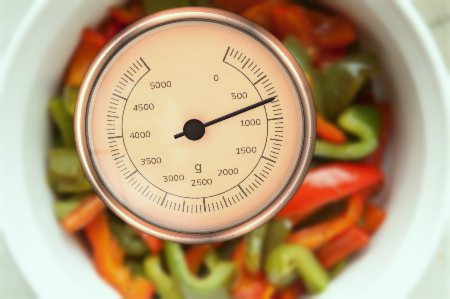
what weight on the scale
750 g
